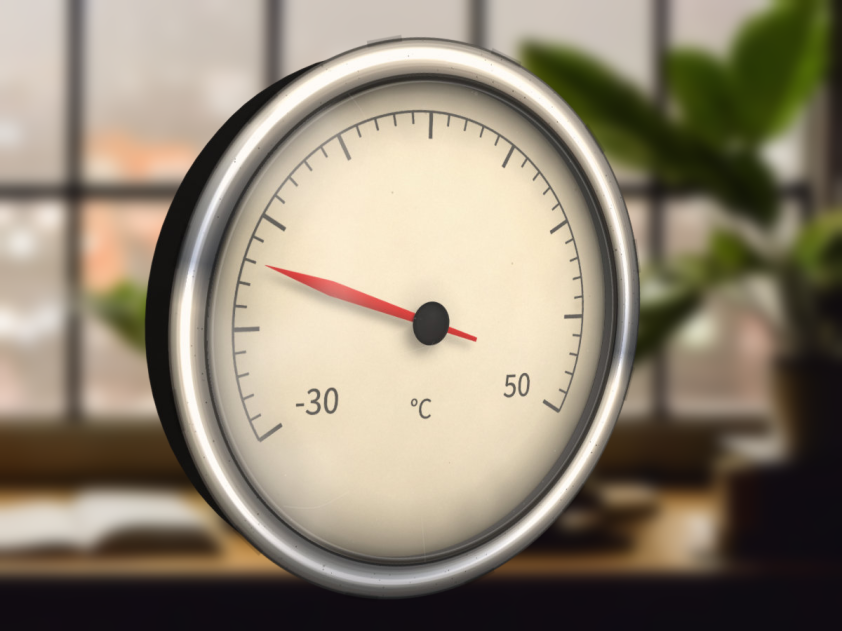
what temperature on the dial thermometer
-14 °C
